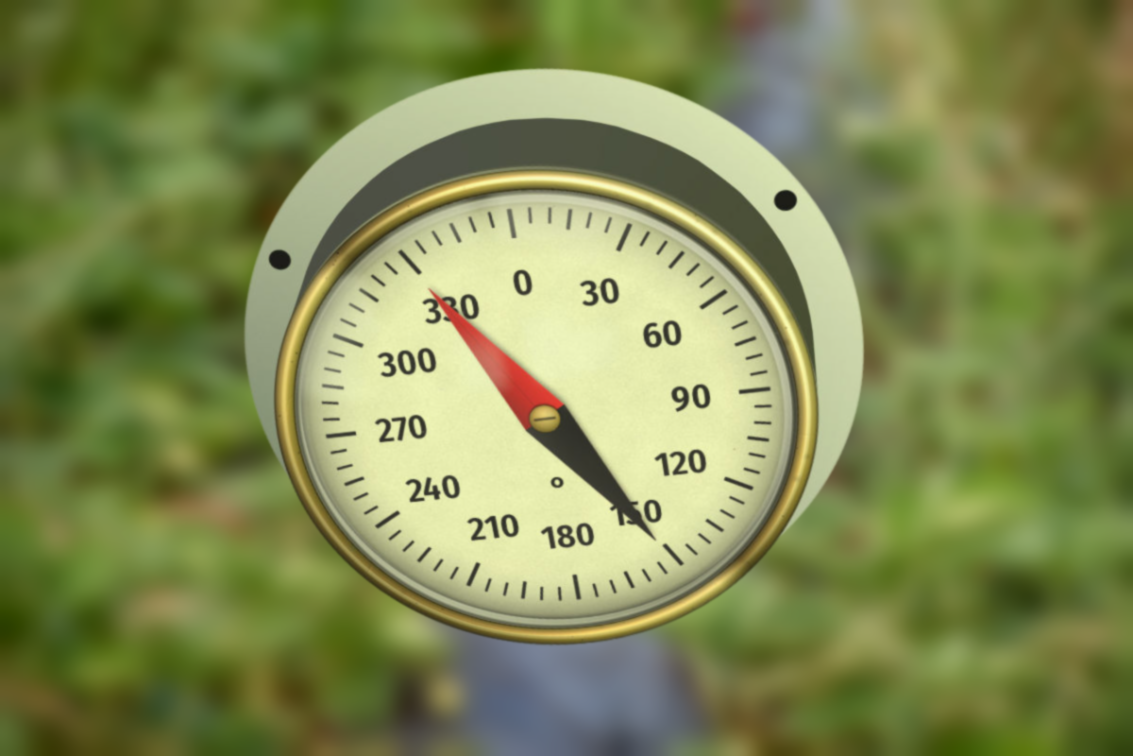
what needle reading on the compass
330 °
